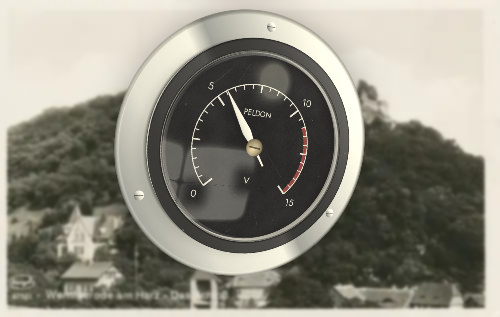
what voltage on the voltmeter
5.5 V
